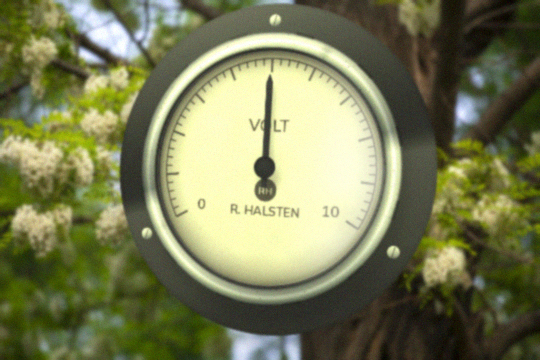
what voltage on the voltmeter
5 V
